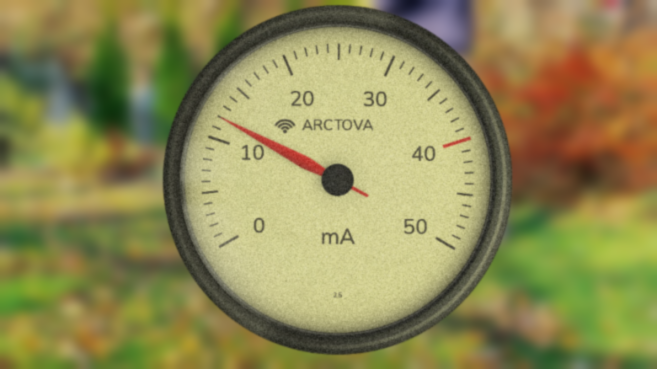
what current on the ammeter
12 mA
